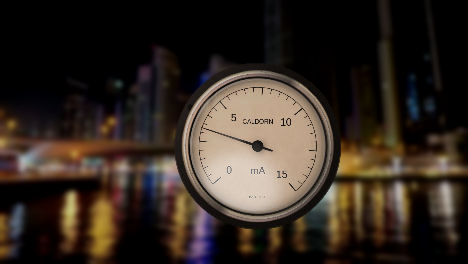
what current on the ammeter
3.25 mA
